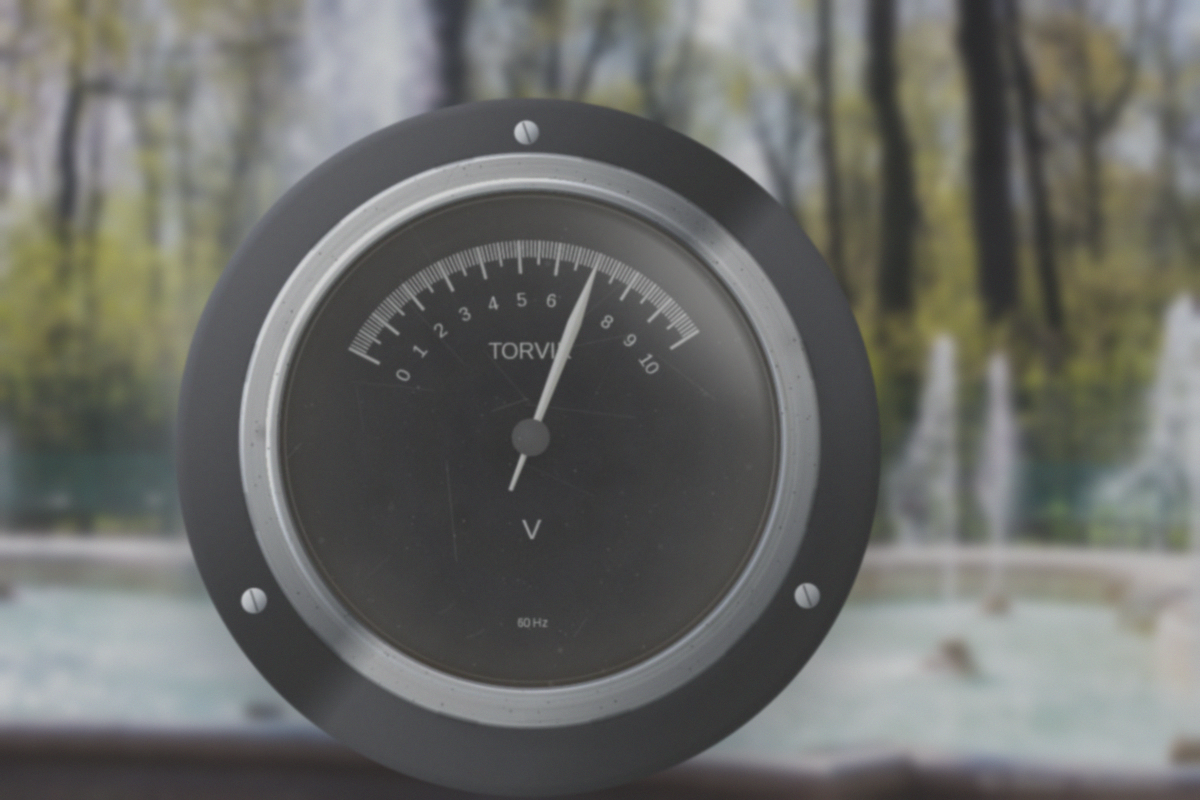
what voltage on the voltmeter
7 V
